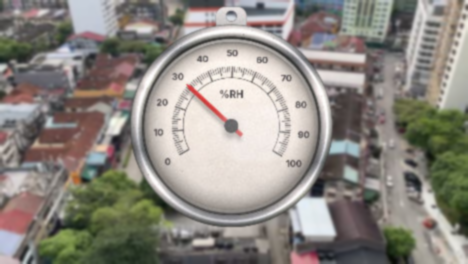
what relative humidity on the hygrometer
30 %
